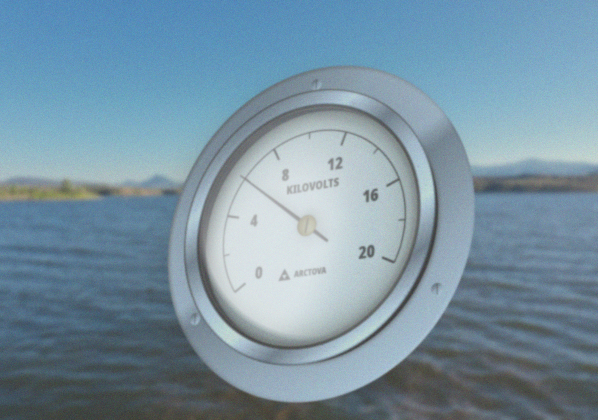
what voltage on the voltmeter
6 kV
